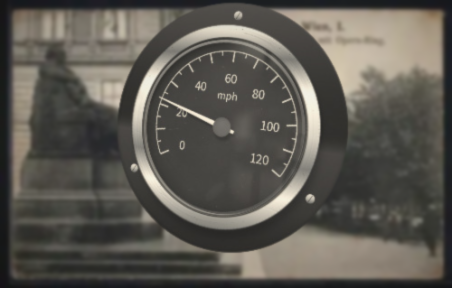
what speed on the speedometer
22.5 mph
